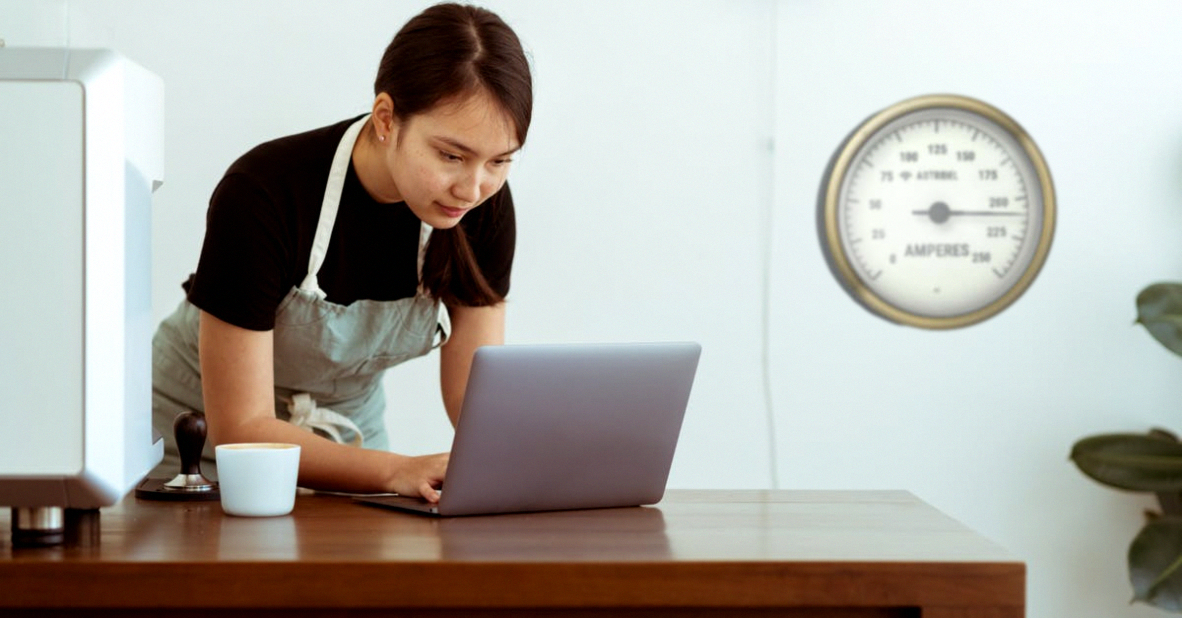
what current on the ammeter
210 A
